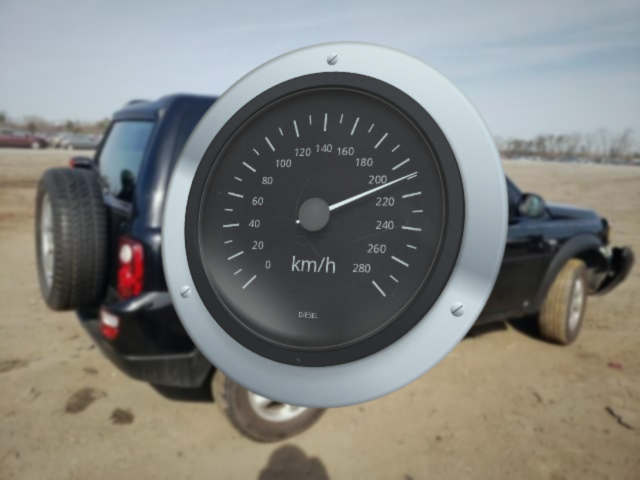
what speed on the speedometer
210 km/h
